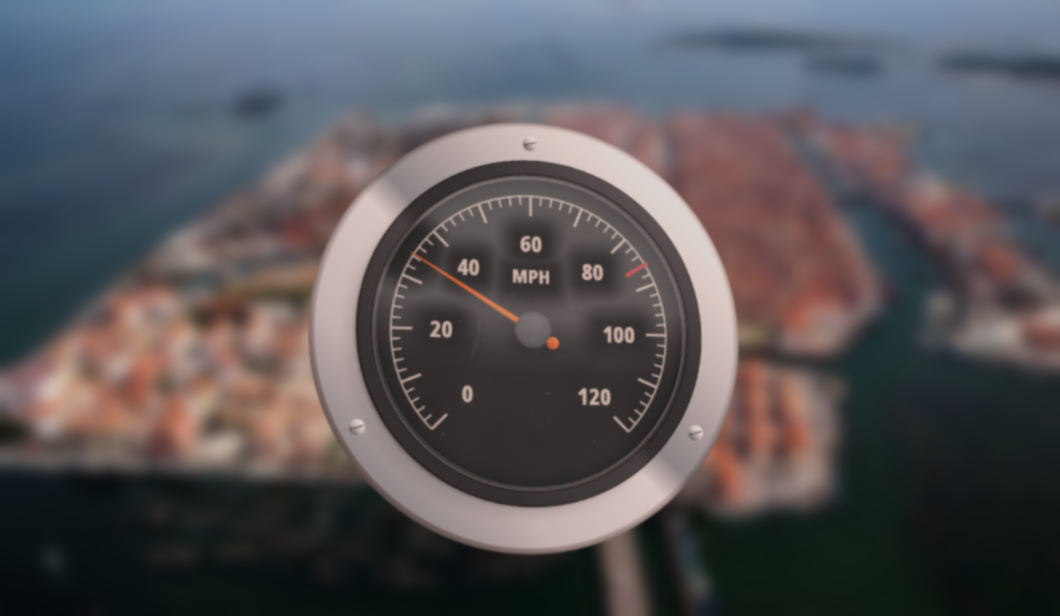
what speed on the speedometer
34 mph
